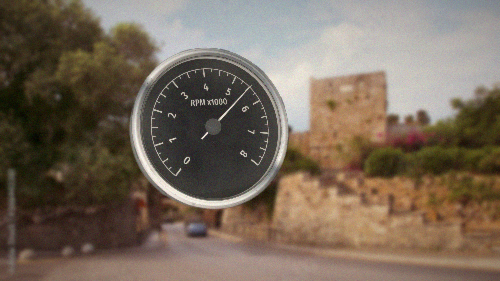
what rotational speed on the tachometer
5500 rpm
